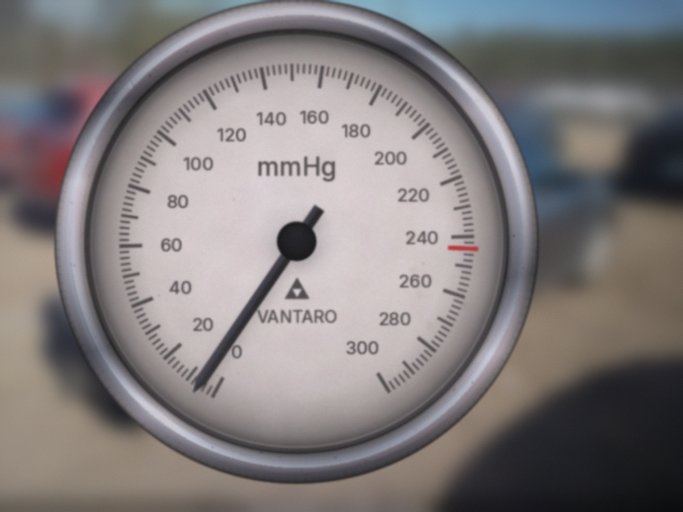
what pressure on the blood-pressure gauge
6 mmHg
